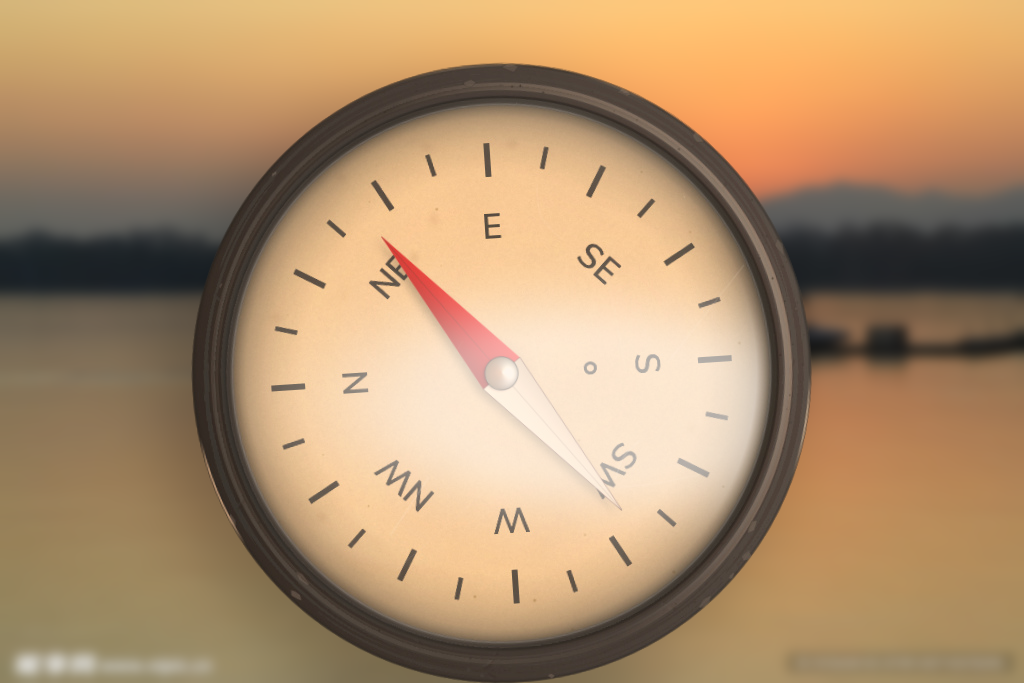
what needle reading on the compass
52.5 °
